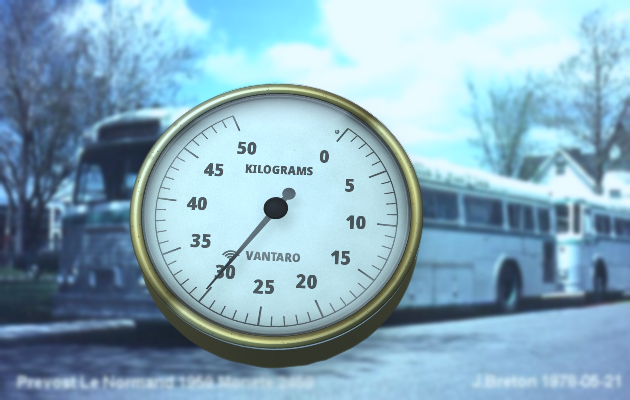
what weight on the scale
30 kg
